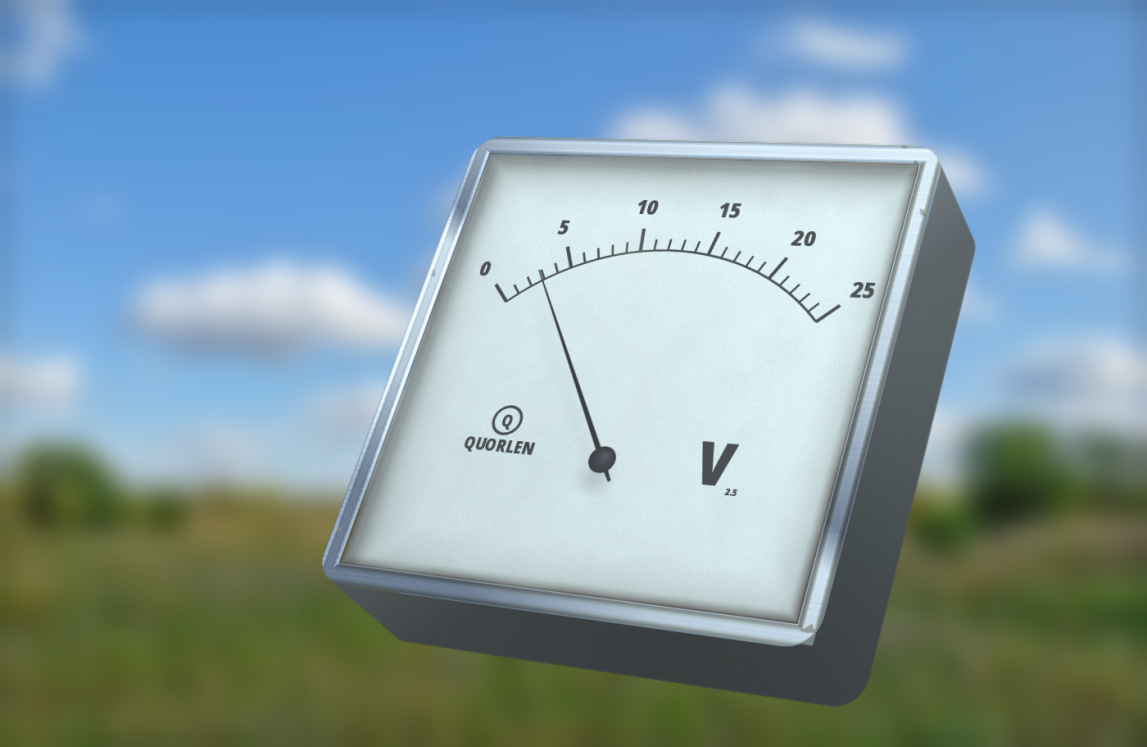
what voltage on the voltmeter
3 V
